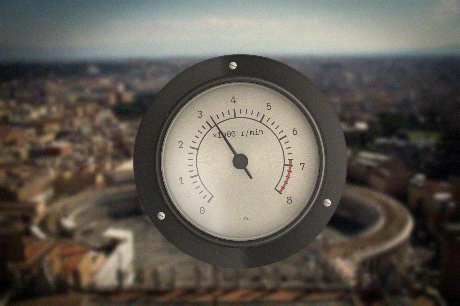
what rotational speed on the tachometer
3200 rpm
